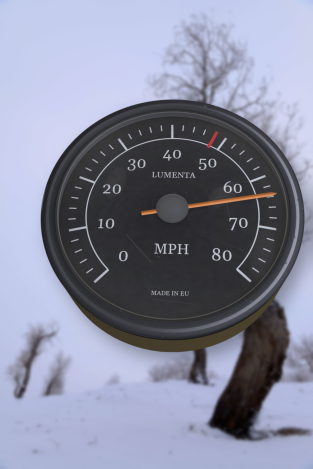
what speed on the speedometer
64 mph
